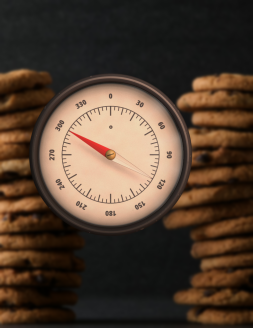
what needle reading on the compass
300 °
